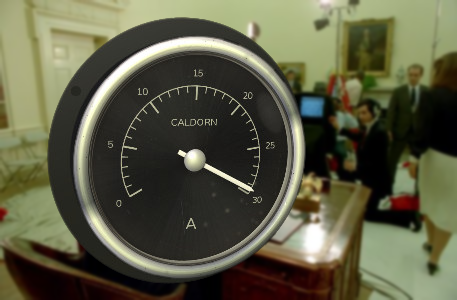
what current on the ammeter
29.5 A
